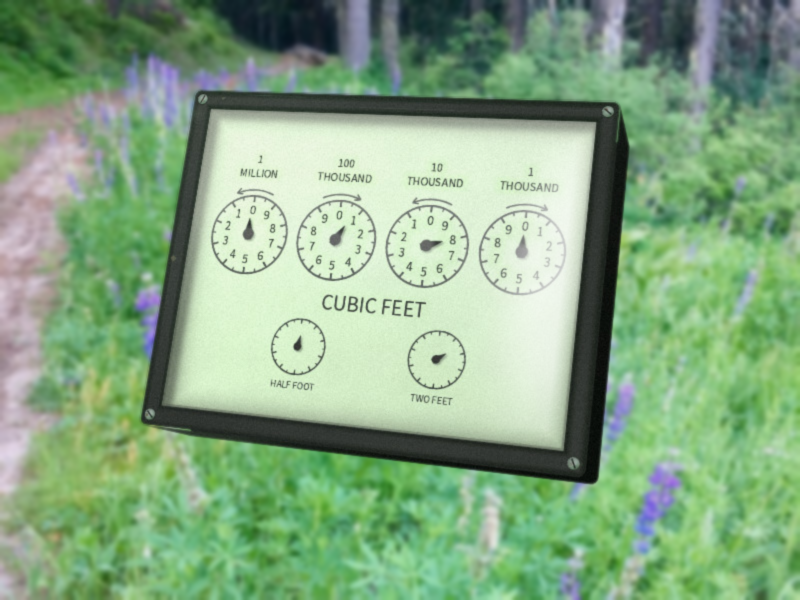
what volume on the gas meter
8000 ft³
